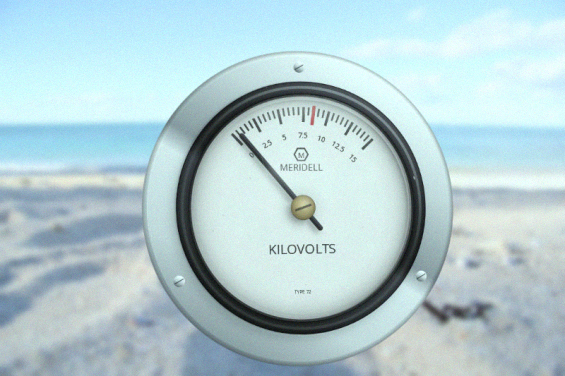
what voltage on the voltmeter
0.5 kV
